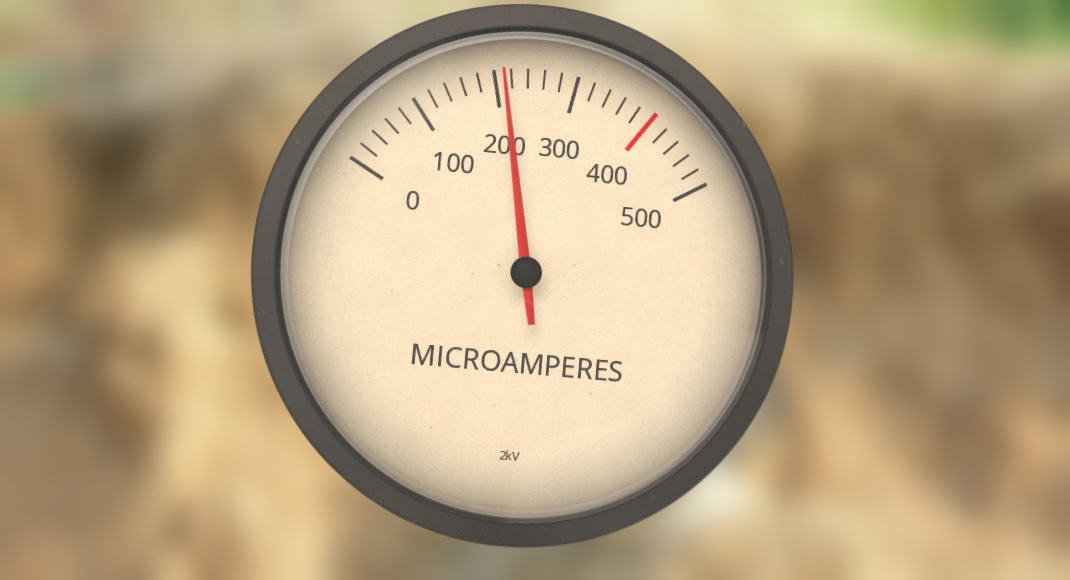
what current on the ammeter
210 µA
